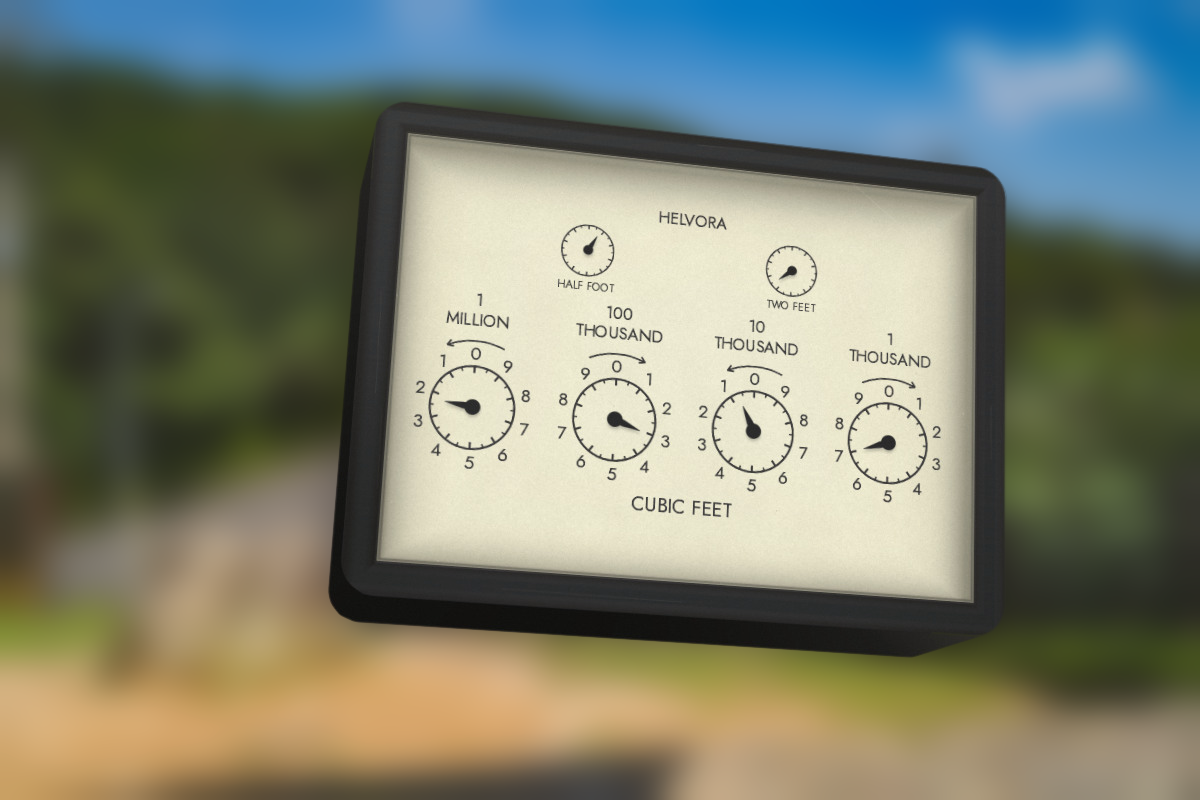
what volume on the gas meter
230700 ft³
